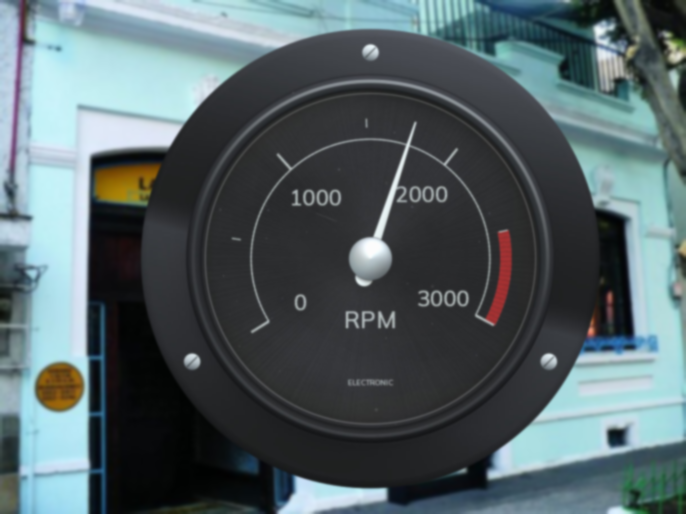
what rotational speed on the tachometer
1750 rpm
